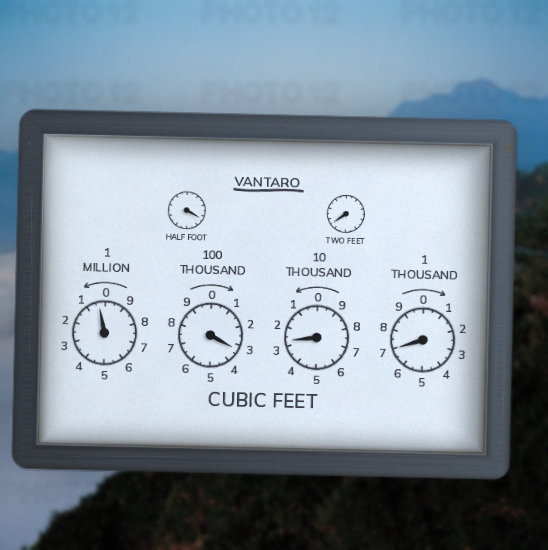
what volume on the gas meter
32700 ft³
